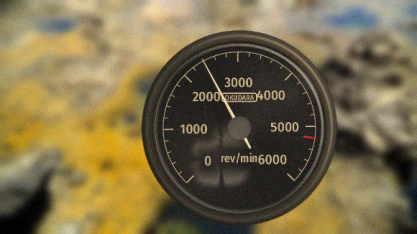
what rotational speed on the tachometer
2400 rpm
